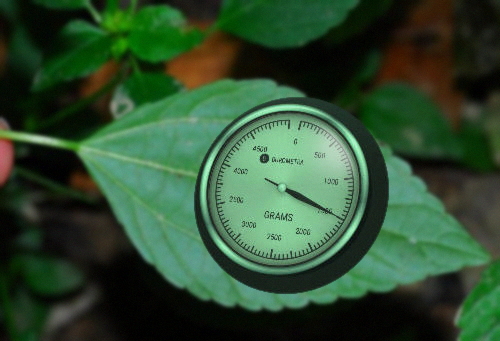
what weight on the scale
1500 g
